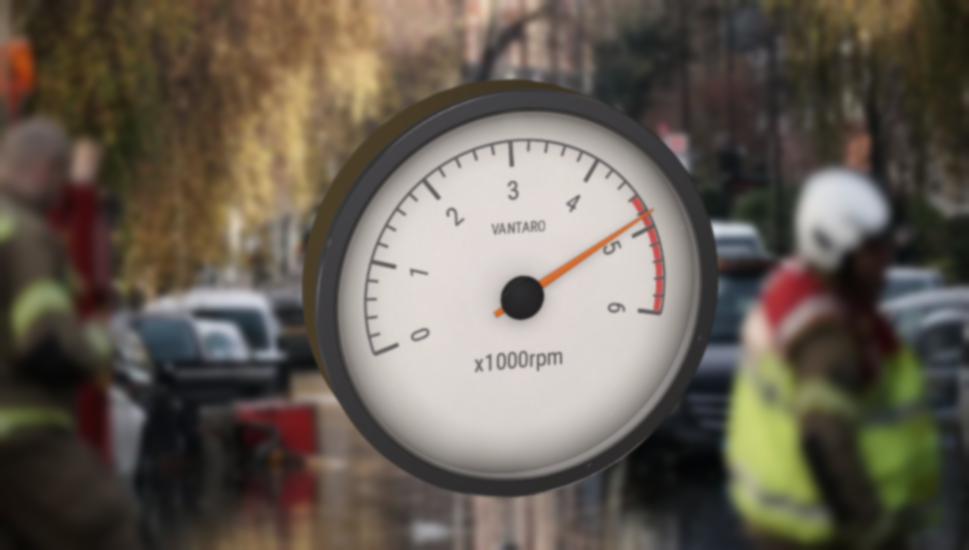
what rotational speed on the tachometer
4800 rpm
